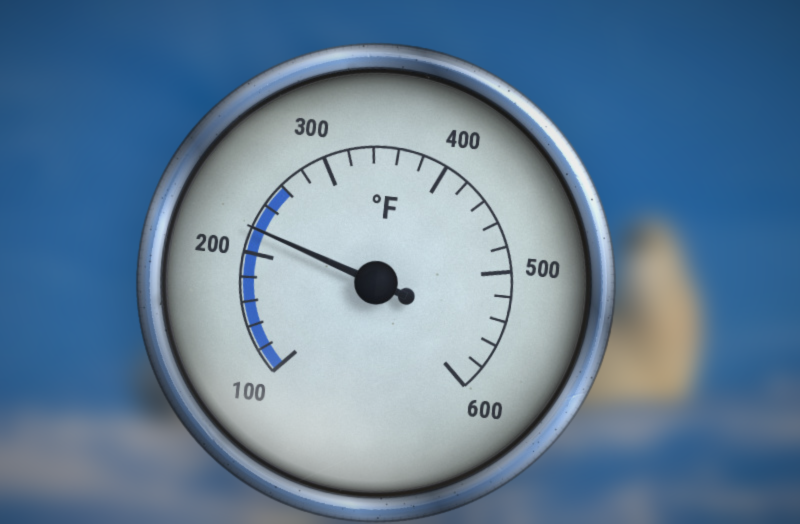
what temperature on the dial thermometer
220 °F
